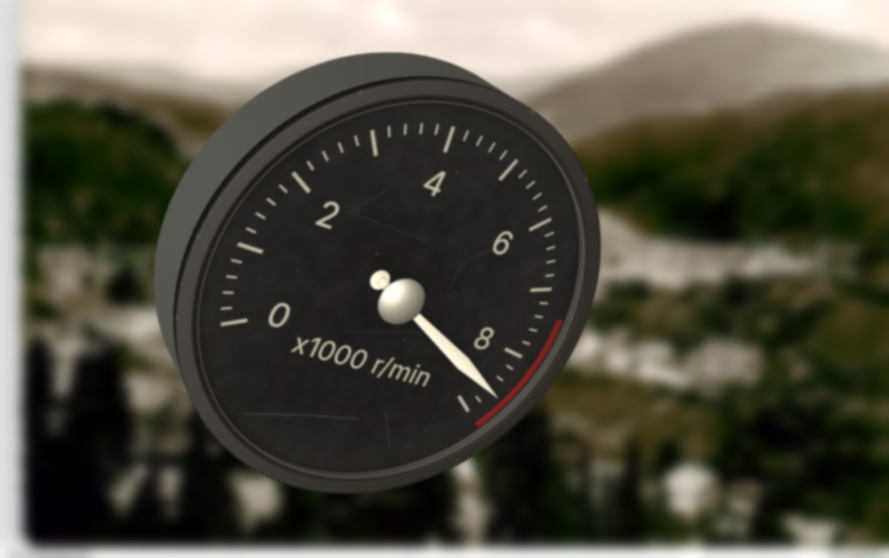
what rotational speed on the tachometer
8600 rpm
